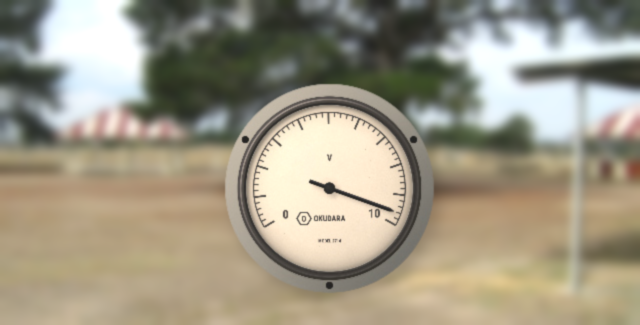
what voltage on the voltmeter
9.6 V
